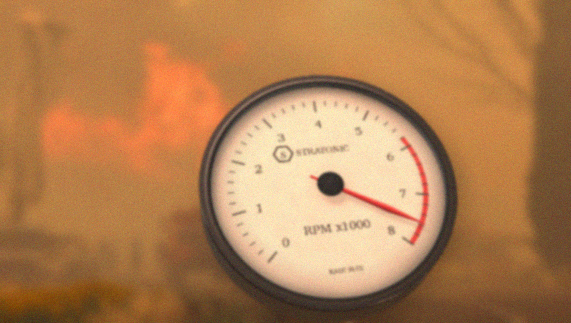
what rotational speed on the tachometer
7600 rpm
